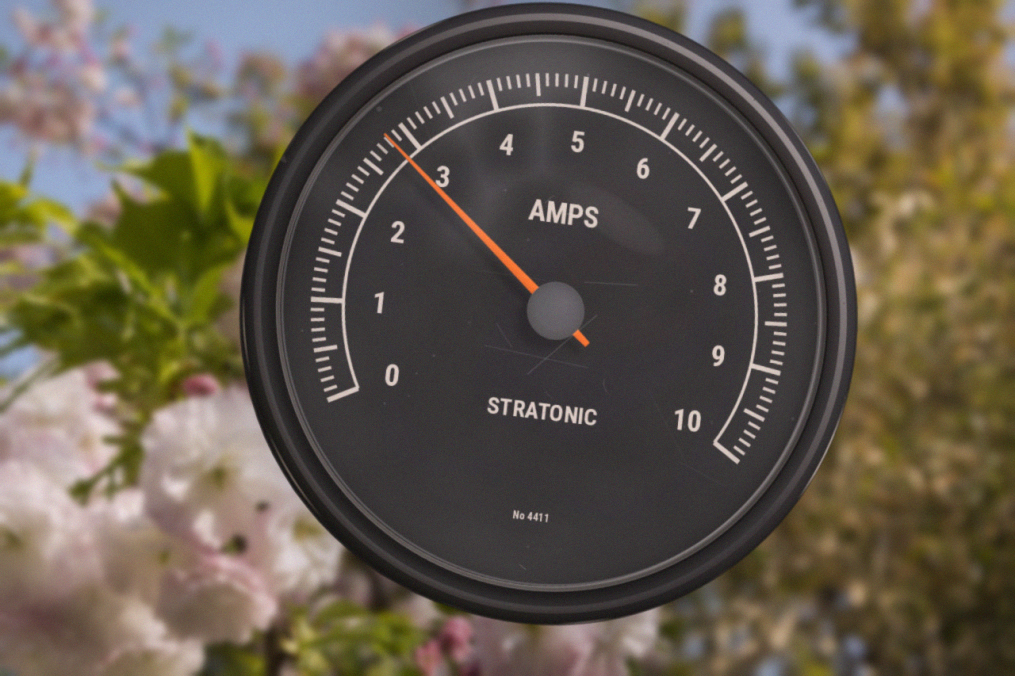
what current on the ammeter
2.8 A
